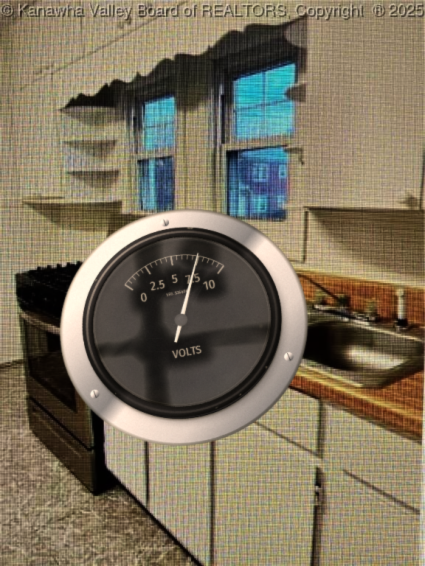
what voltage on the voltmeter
7.5 V
